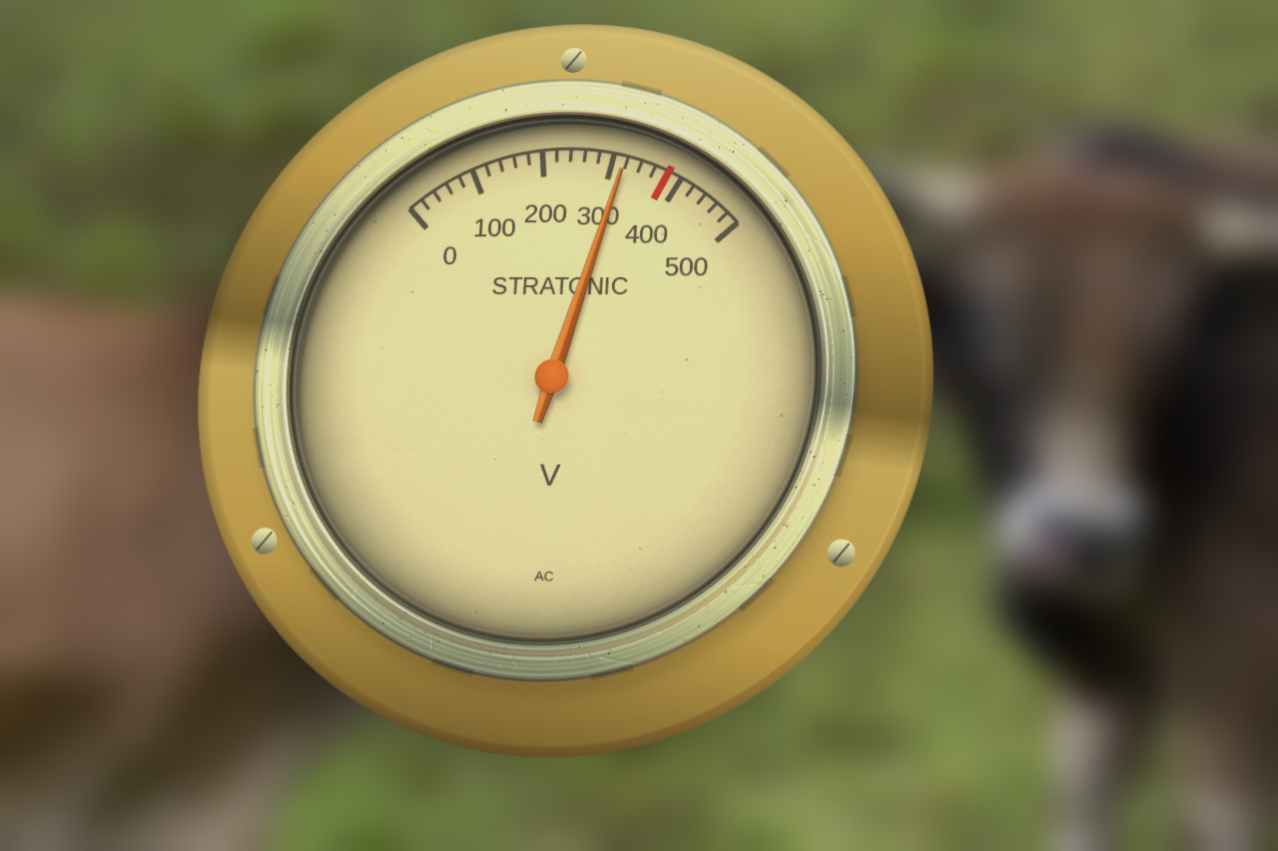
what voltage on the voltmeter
320 V
